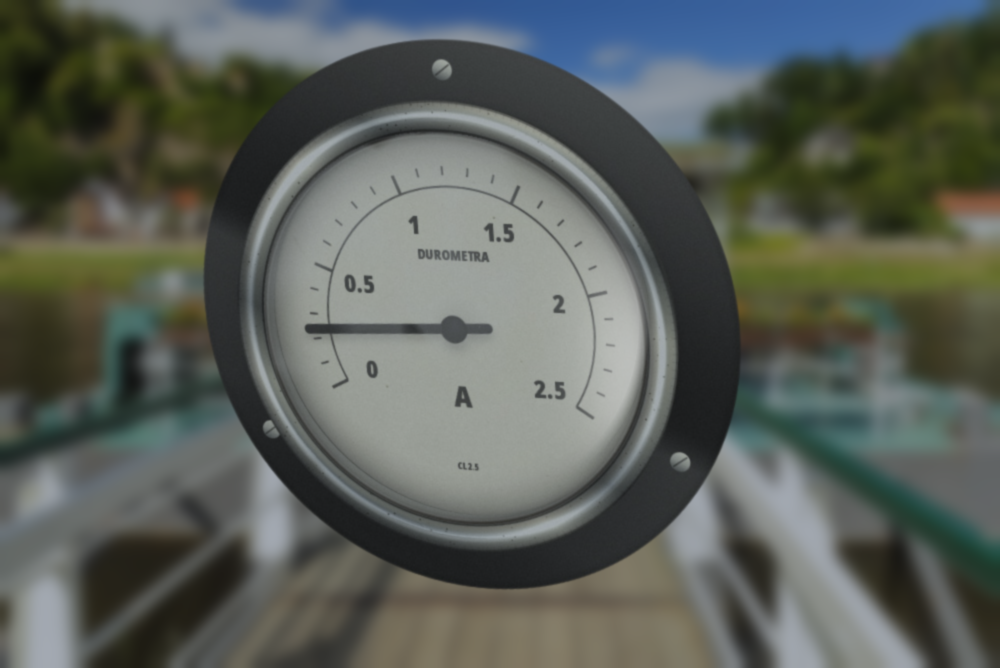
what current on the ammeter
0.25 A
